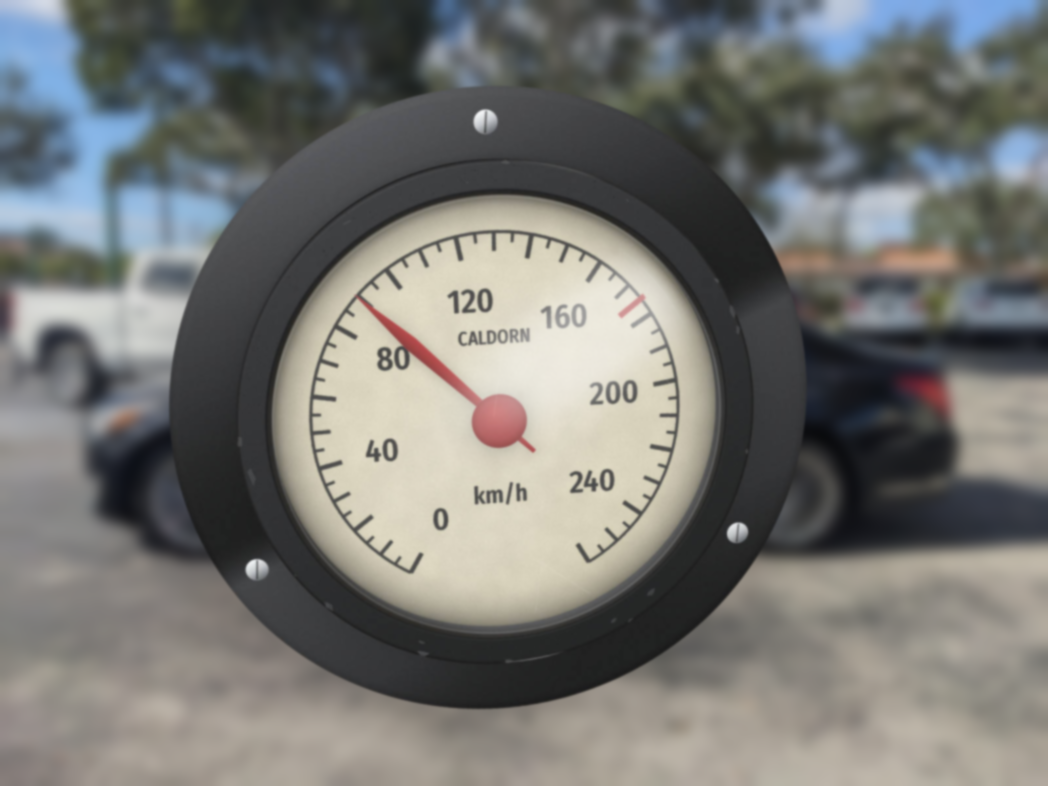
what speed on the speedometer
90 km/h
